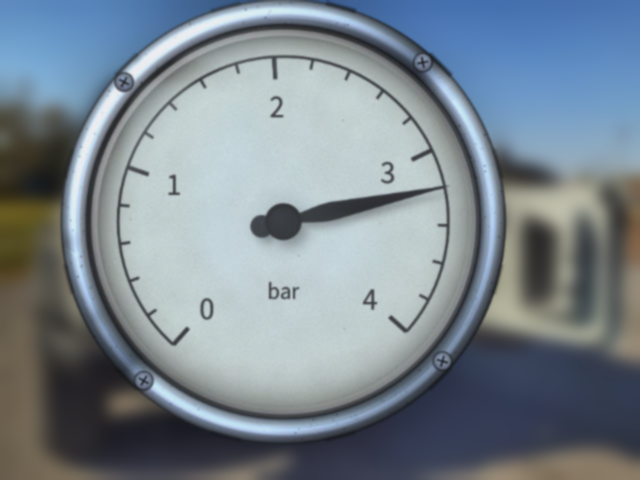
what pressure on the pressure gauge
3.2 bar
